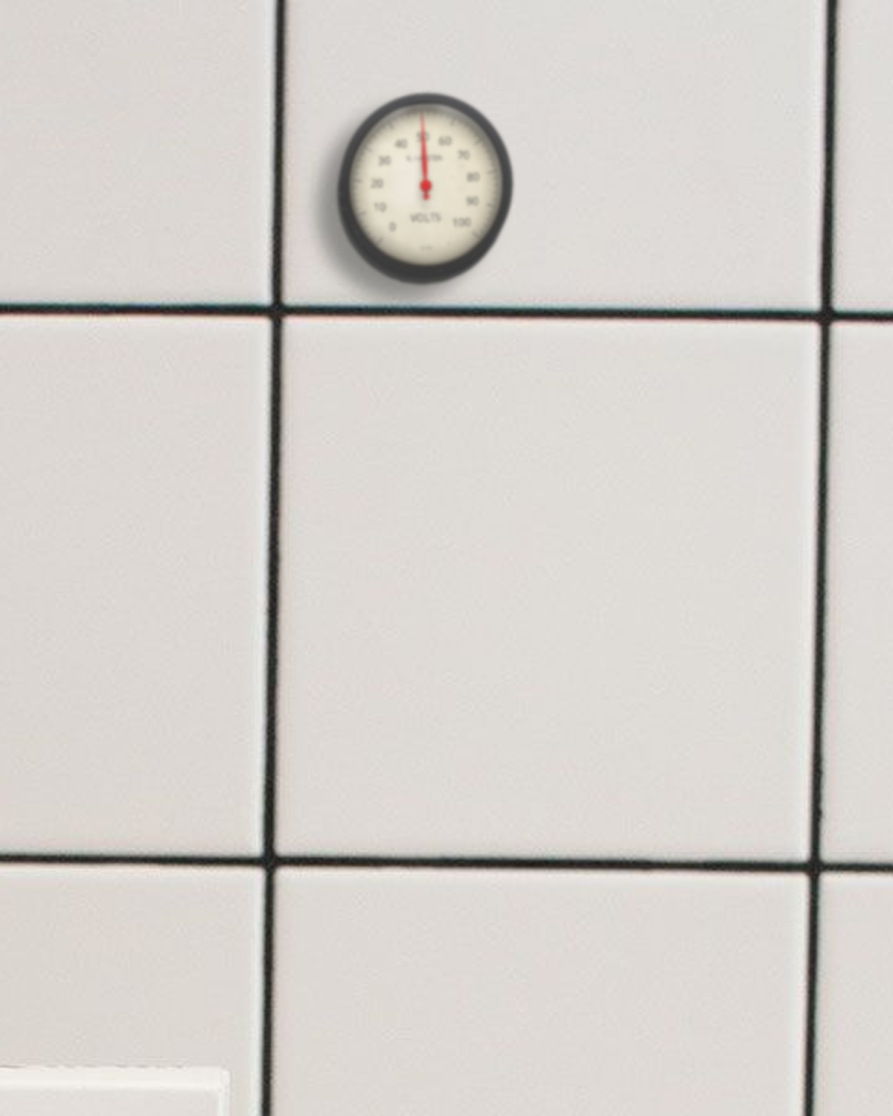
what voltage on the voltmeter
50 V
